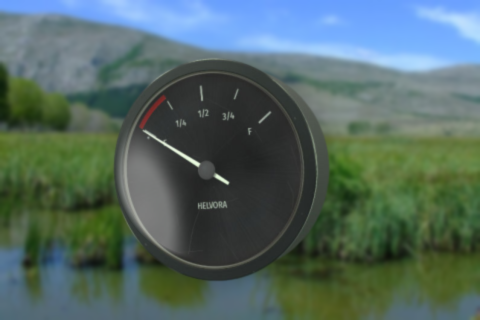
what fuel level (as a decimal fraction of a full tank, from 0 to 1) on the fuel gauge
0
